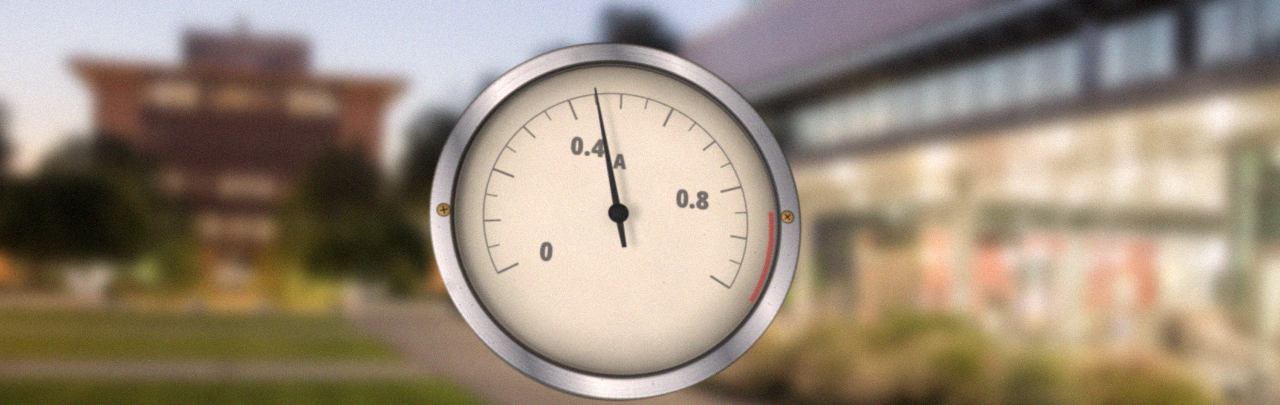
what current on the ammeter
0.45 A
